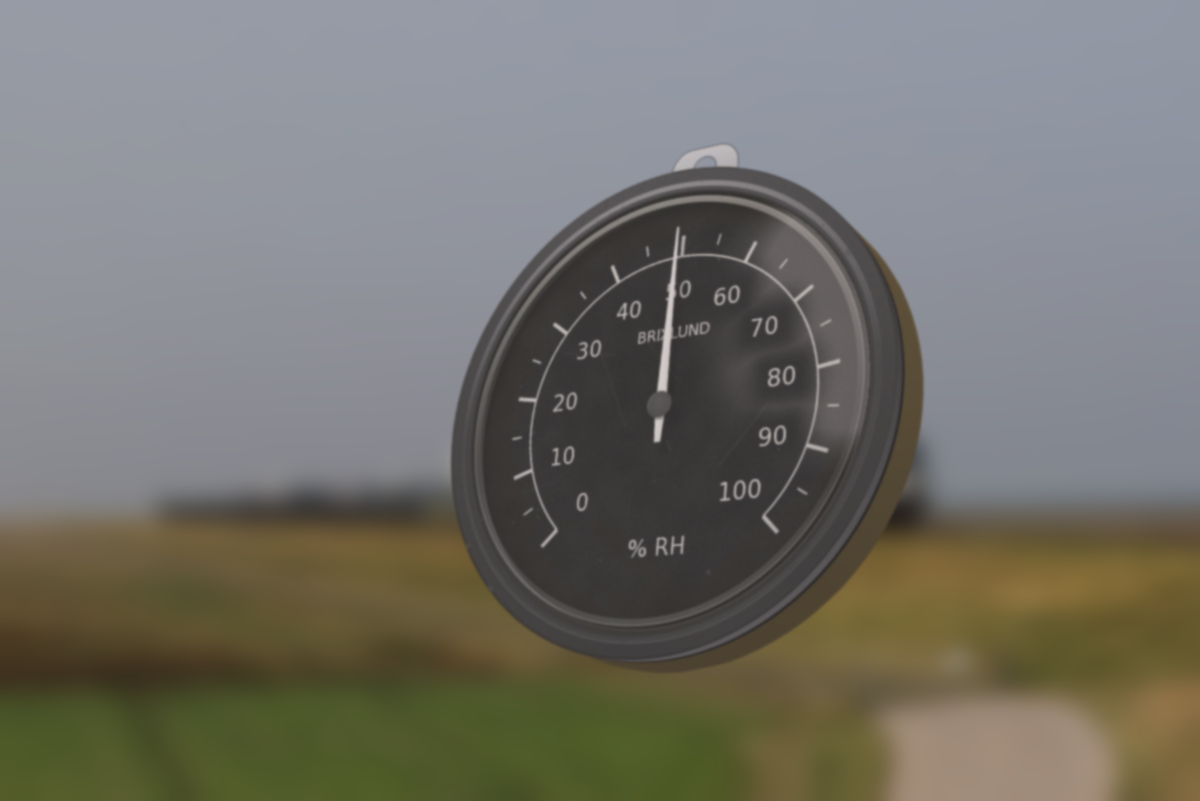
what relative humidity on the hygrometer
50 %
